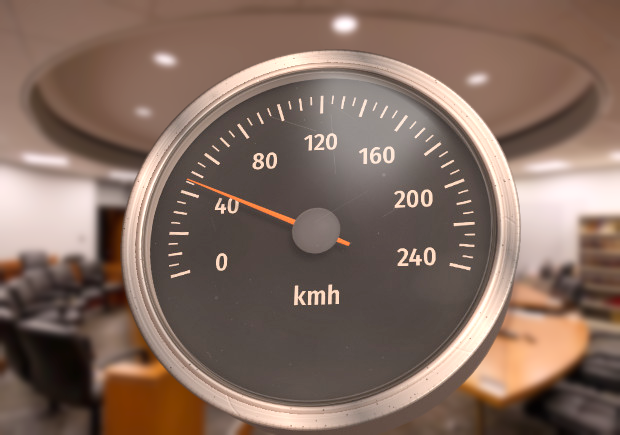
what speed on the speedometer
45 km/h
